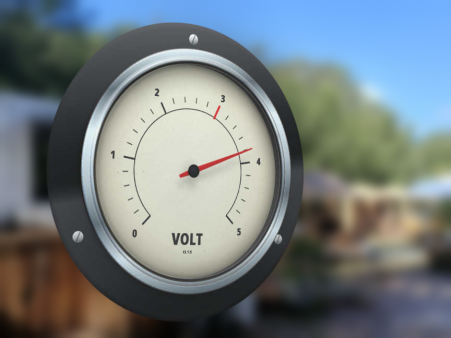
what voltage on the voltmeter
3.8 V
